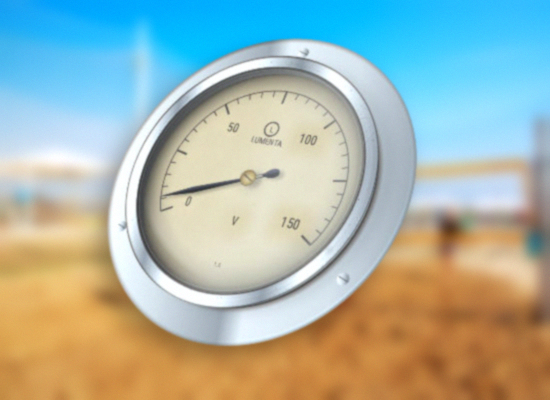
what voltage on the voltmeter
5 V
